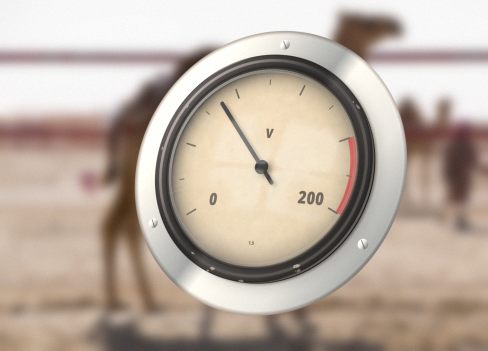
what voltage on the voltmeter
70 V
